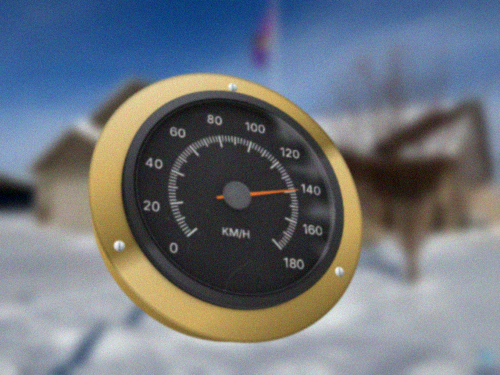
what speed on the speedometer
140 km/h
